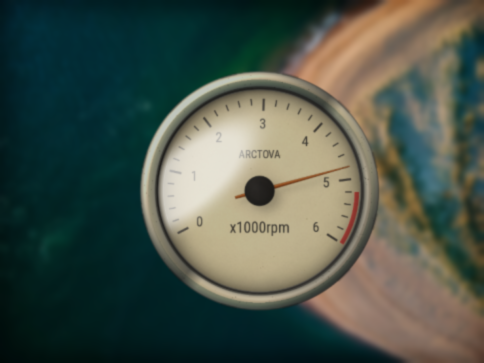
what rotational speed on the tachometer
4800 rpm
